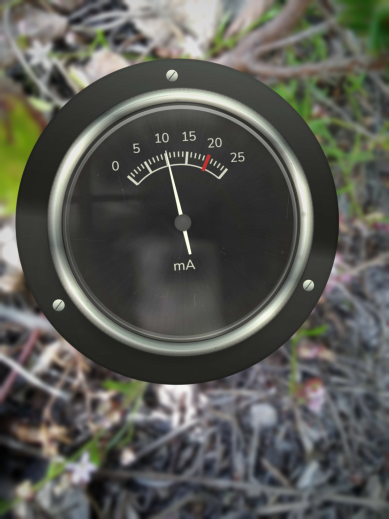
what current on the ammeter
10 mA
